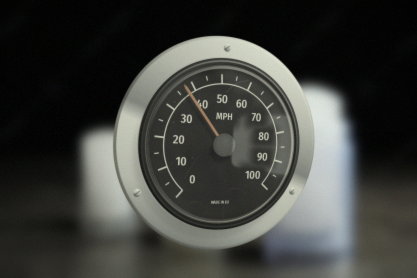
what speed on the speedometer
37.5 mph
